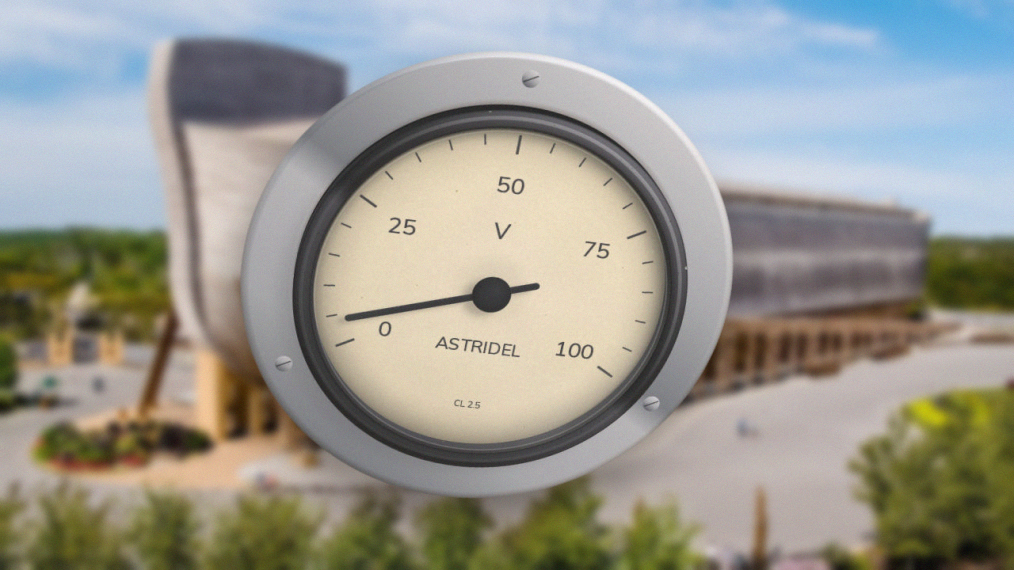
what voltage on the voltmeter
5 V
